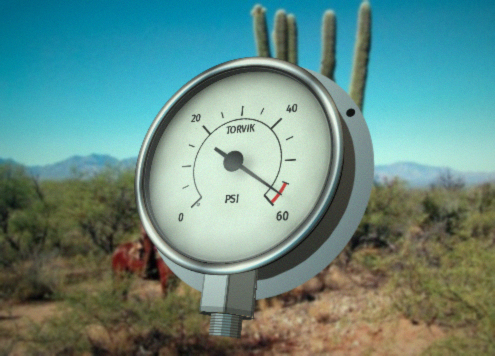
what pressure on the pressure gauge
57.5 psi
